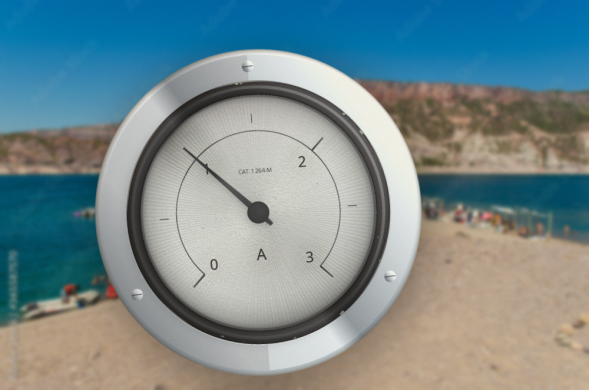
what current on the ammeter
1 A
